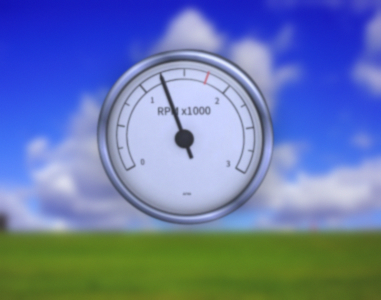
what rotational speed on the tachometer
1250 rpm
